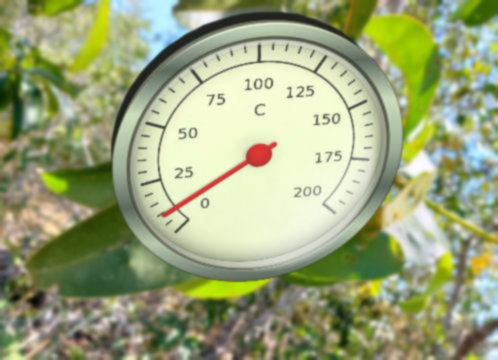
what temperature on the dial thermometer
10 °C
